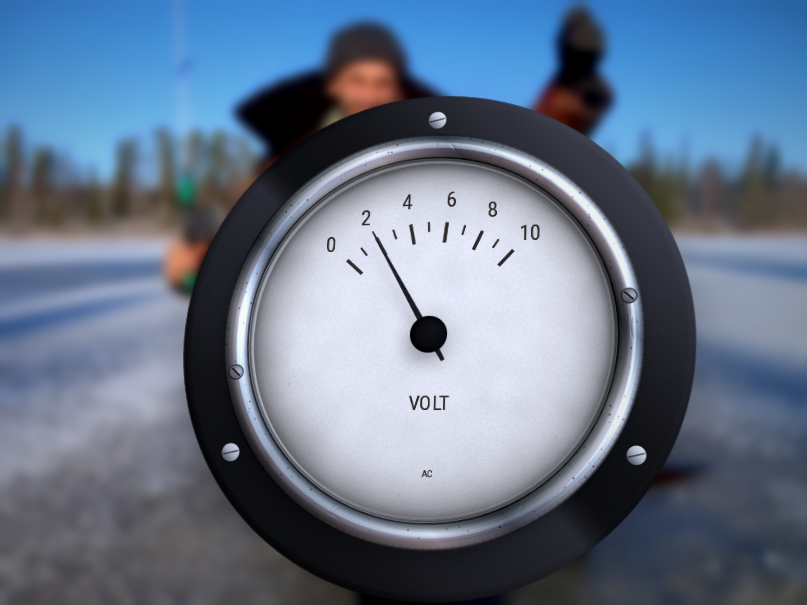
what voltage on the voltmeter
2 V
